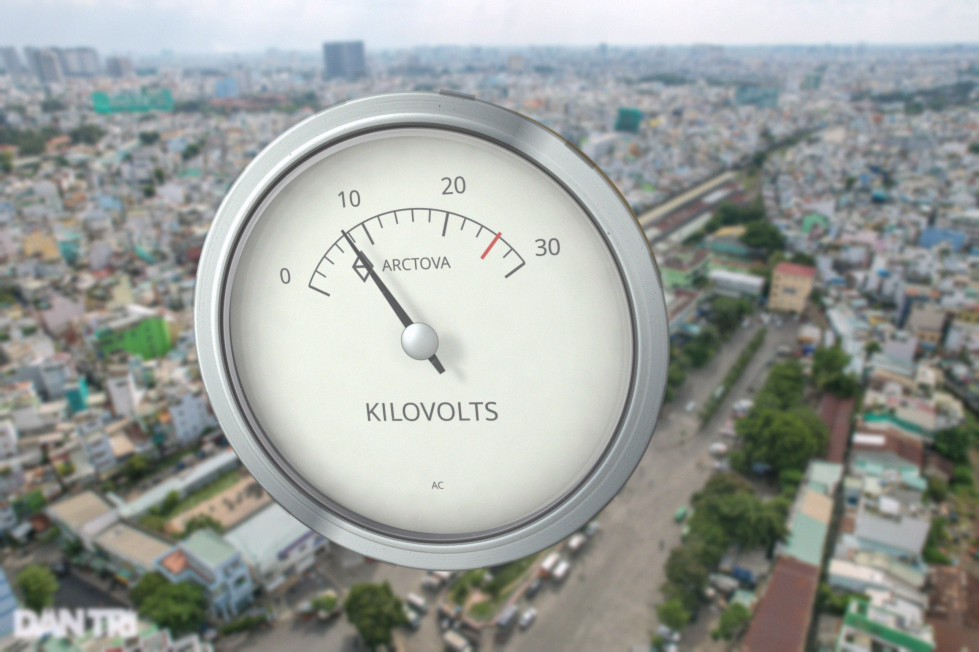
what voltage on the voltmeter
8 kV
